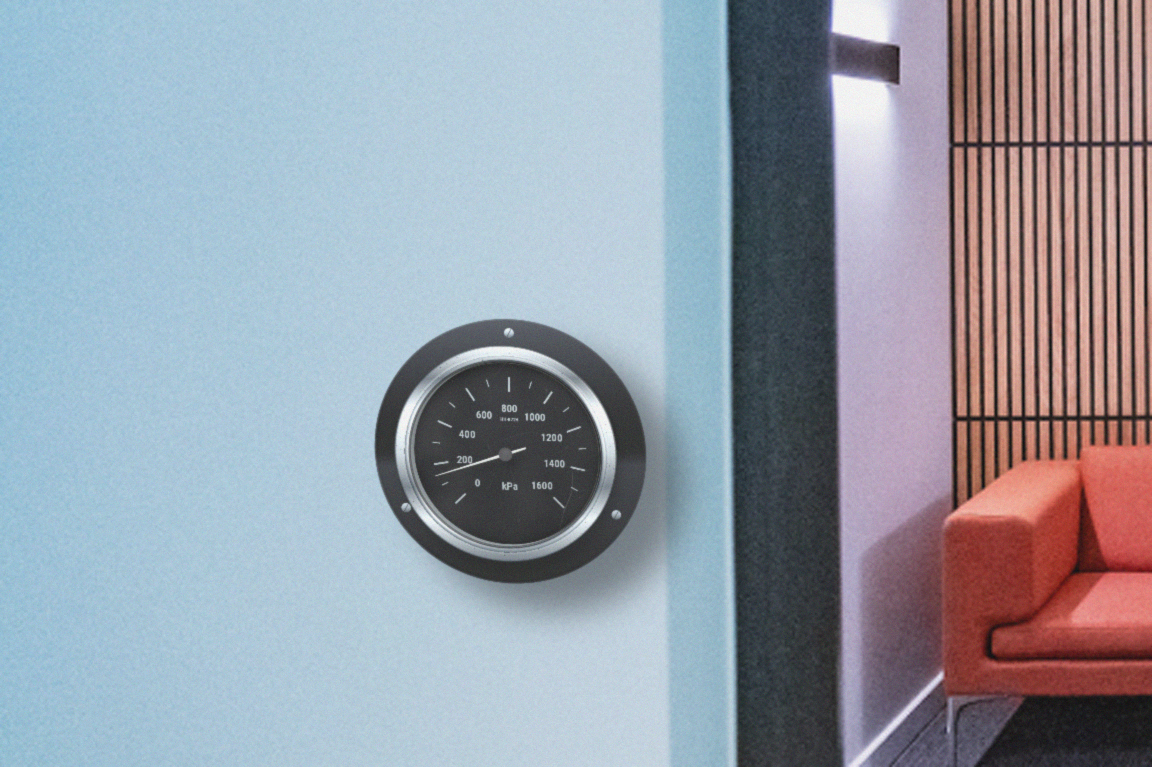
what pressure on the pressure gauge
150 kPa
